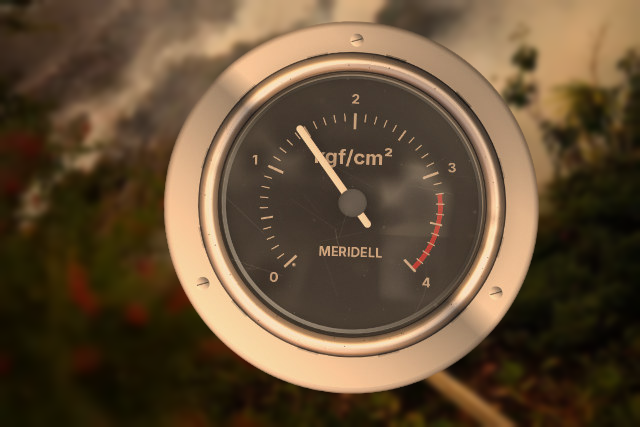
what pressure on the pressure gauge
1.45 kg/cm²
